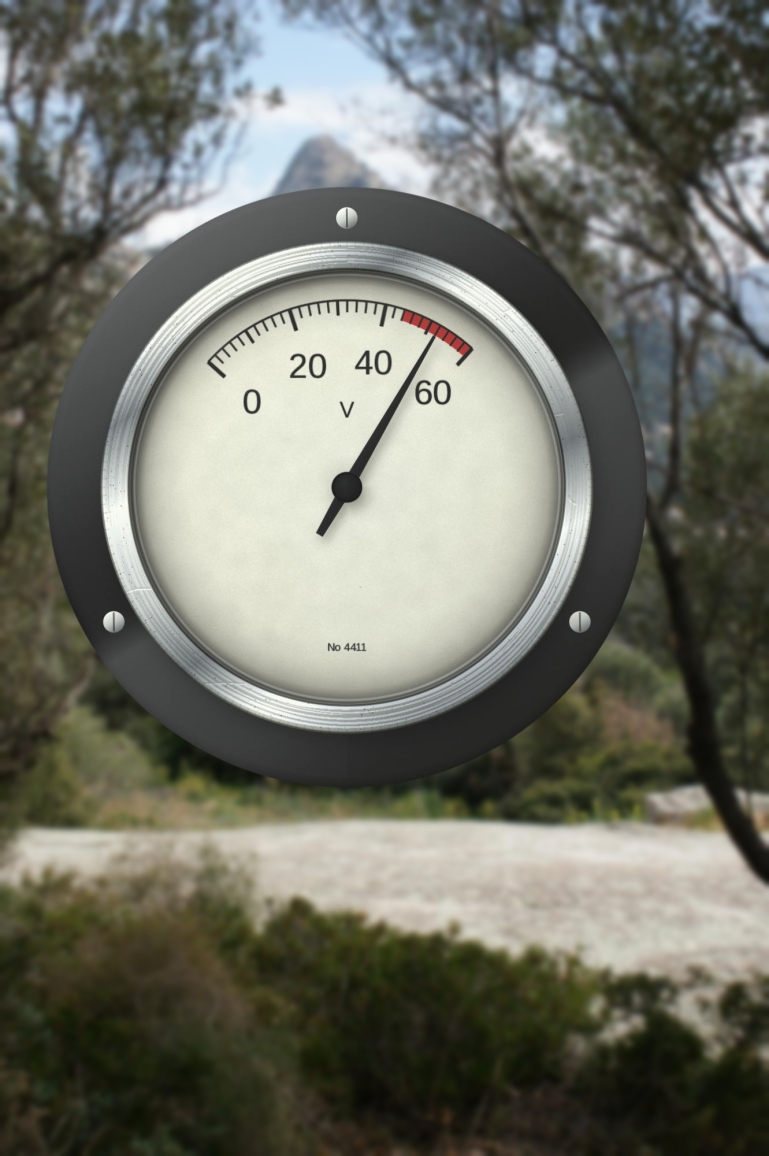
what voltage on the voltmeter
52 V
